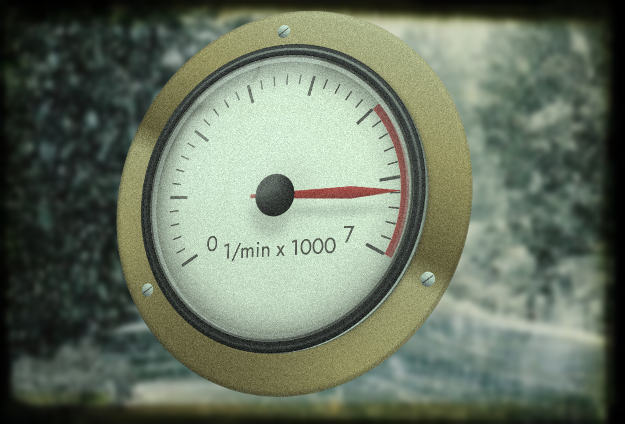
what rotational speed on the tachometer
6200 rpm
